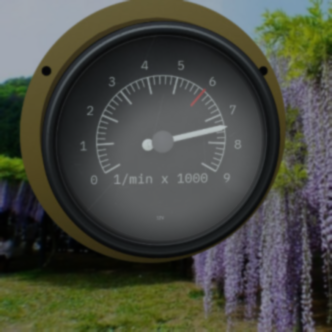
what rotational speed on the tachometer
7400 rpm
